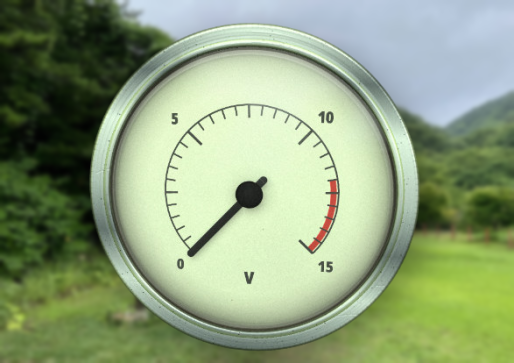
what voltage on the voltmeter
0 V
